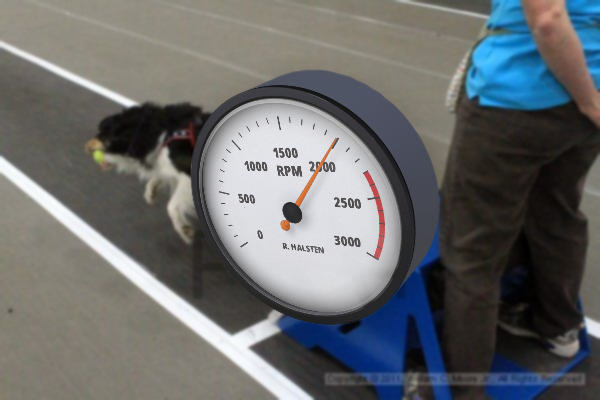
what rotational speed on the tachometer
2000 rpm
